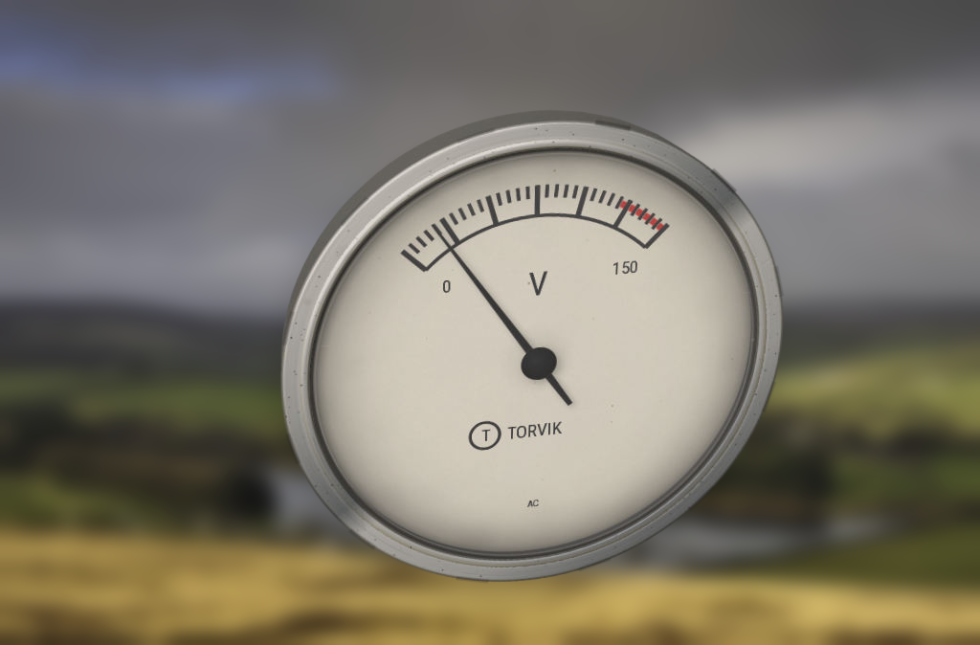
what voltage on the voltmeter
20 V
